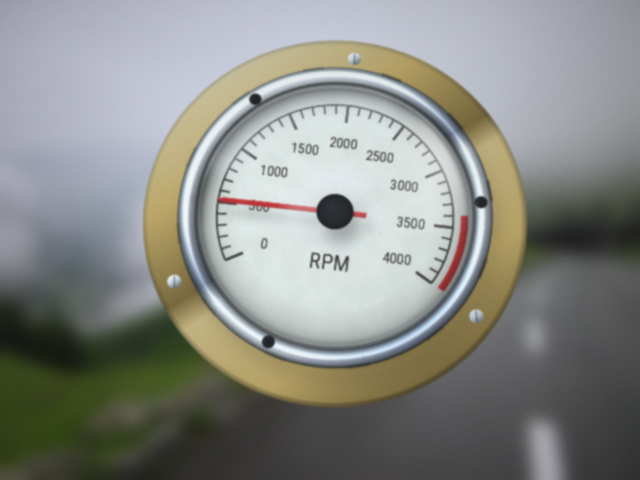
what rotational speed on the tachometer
500 rpm
